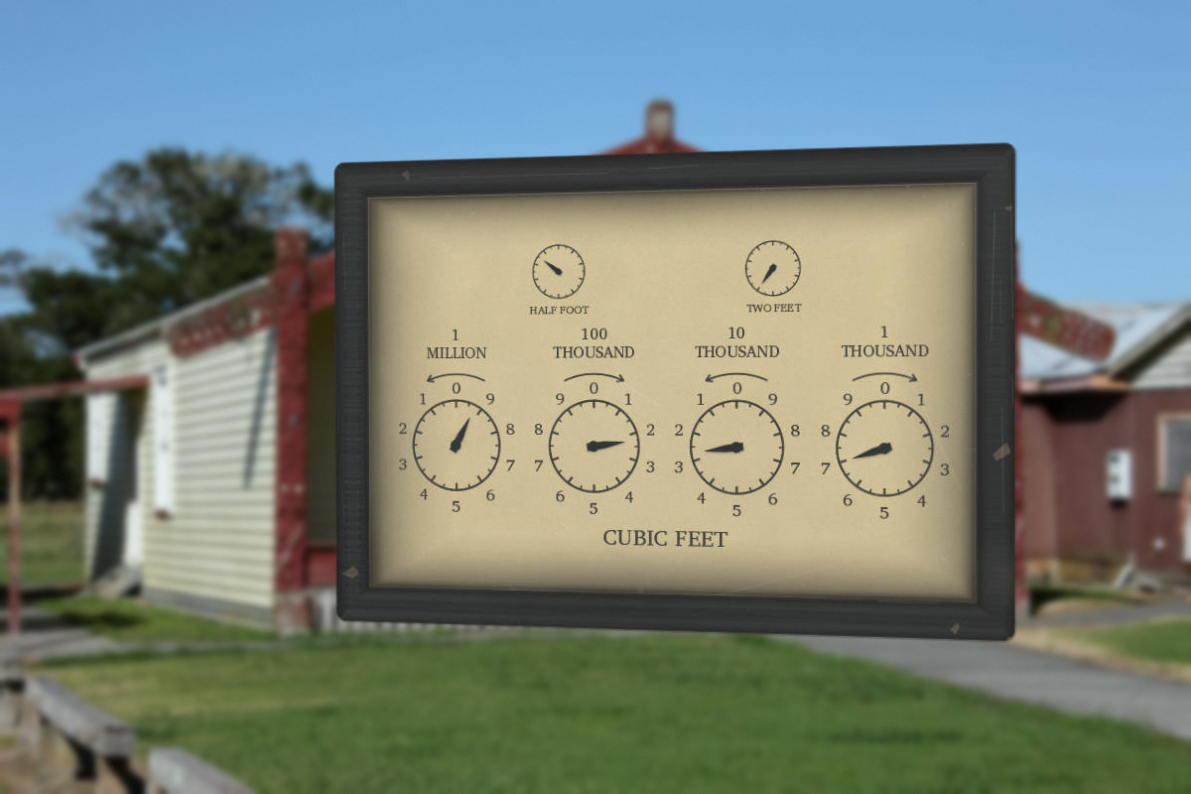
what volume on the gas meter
922700 ft³
